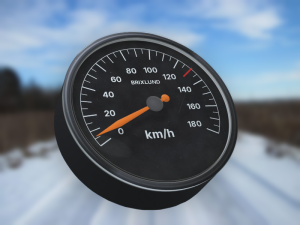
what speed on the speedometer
5 km/h
